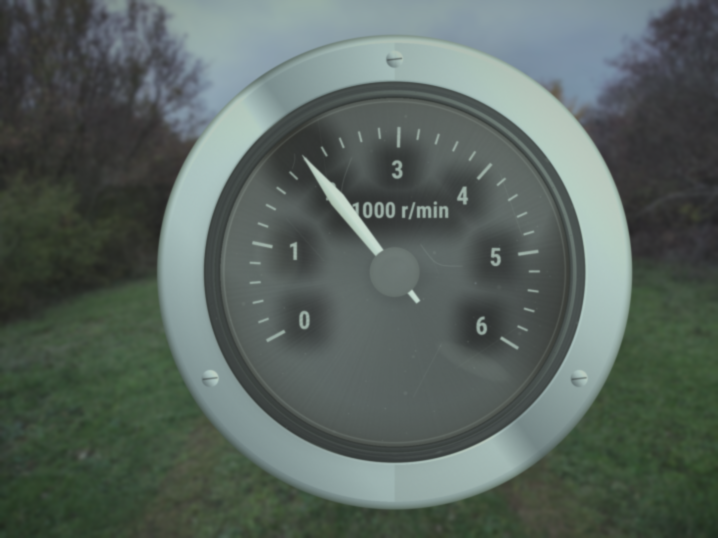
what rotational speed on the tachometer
2000 rpm
